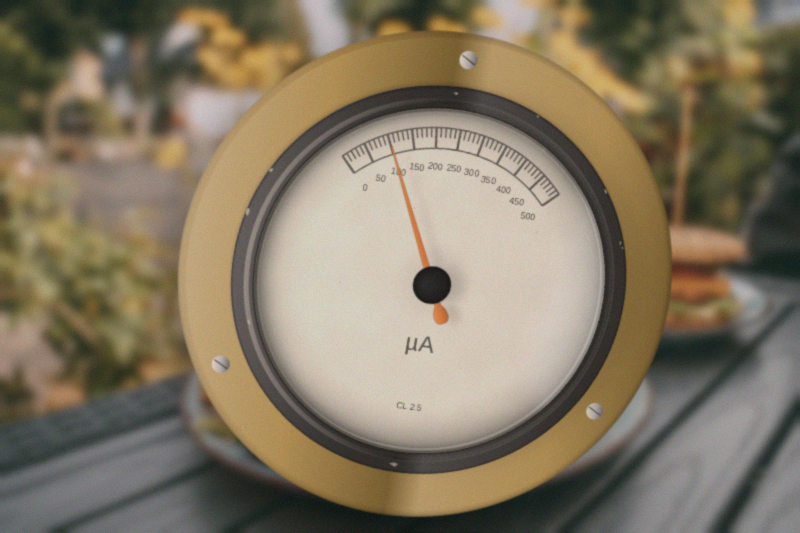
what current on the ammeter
100 µA
